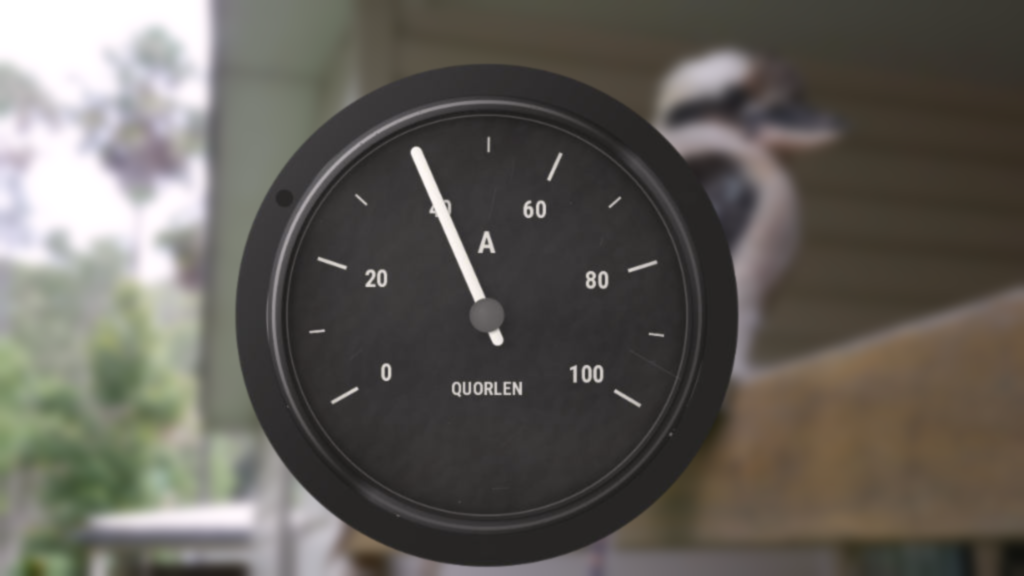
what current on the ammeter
40 A
